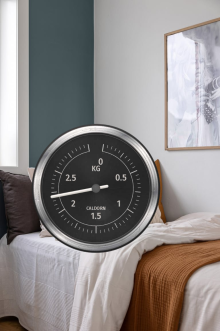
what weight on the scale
2.2 kg
